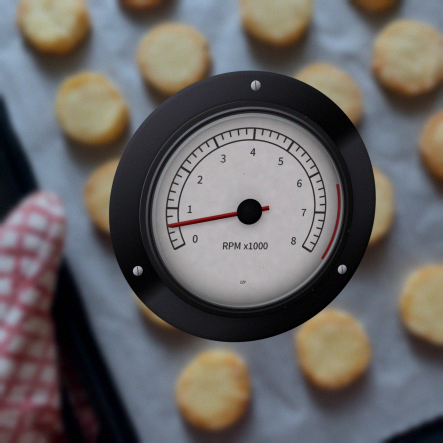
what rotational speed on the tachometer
600 rpm
